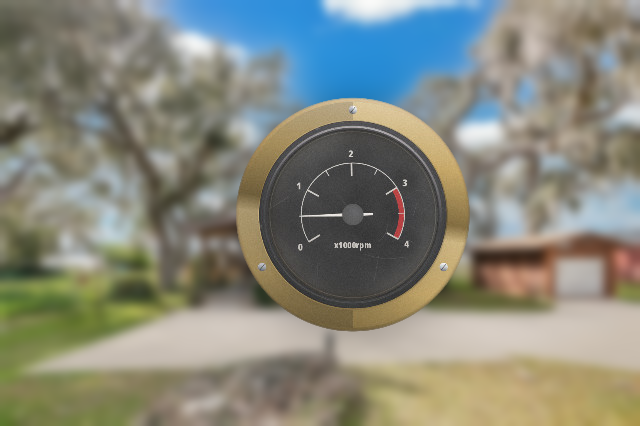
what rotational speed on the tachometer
500 rpm
